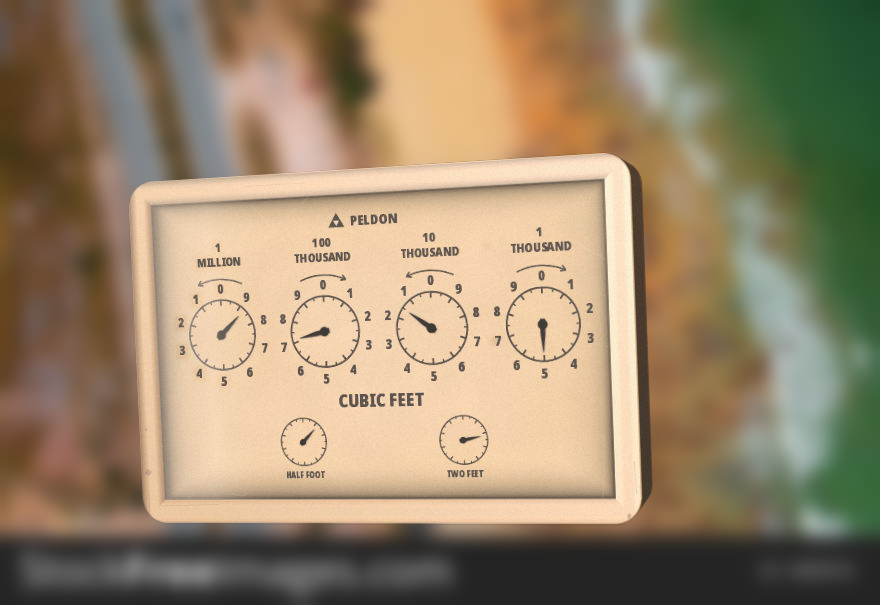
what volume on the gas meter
871500 ft³
